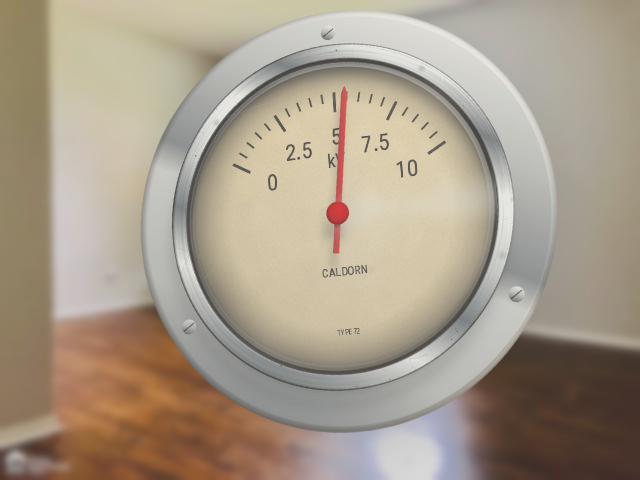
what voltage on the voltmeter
5.5 kV
